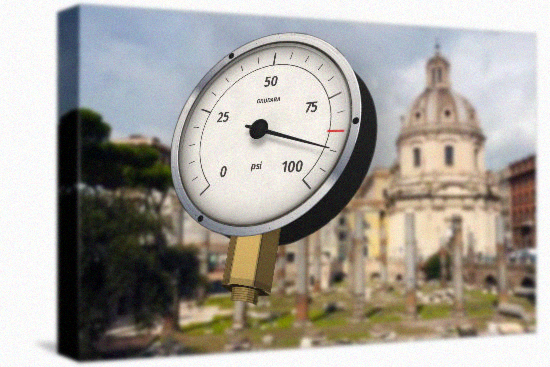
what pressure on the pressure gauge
90 psi
